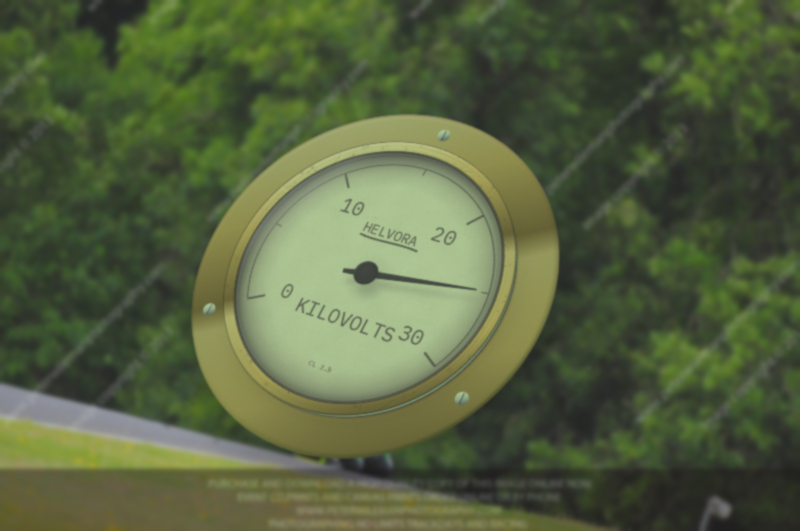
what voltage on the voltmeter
25 kV
